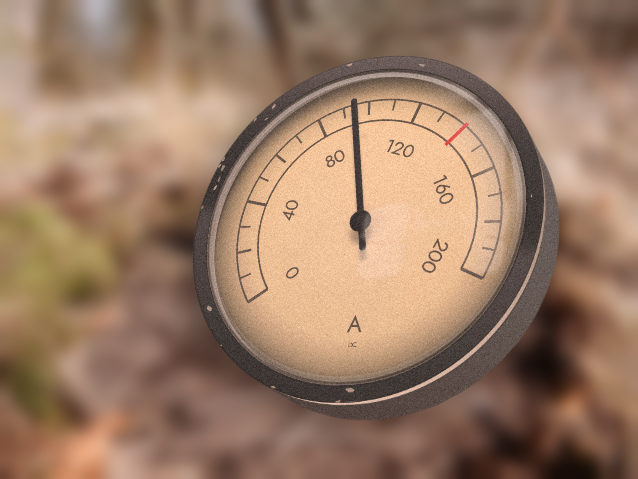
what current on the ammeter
95 A
